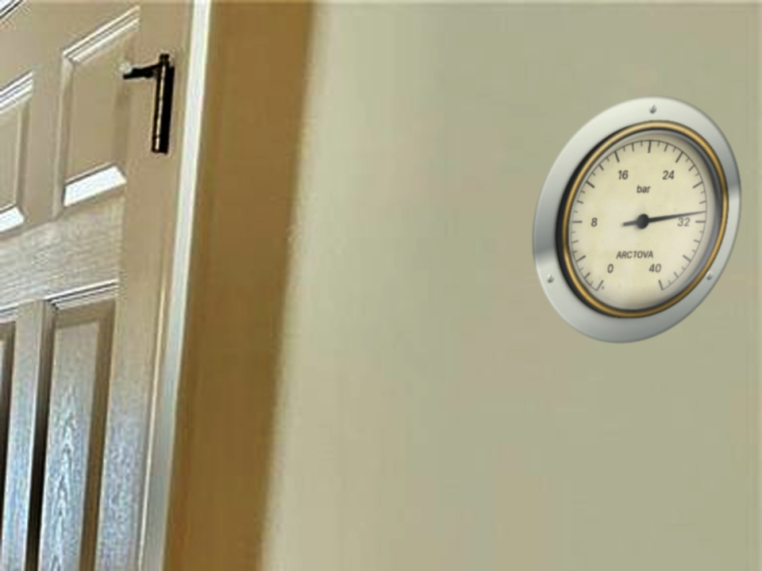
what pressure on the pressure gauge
31 bar
